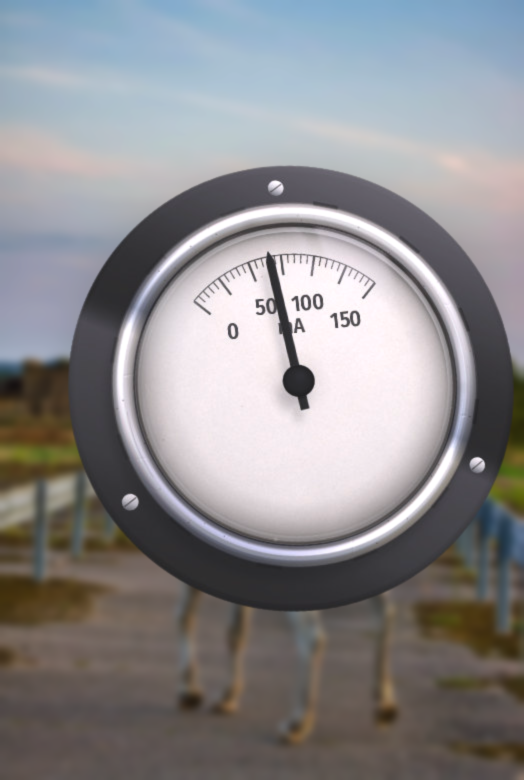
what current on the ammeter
65 mA
